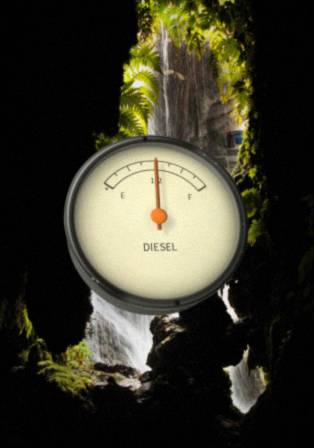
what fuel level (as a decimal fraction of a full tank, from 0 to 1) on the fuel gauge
0.5
